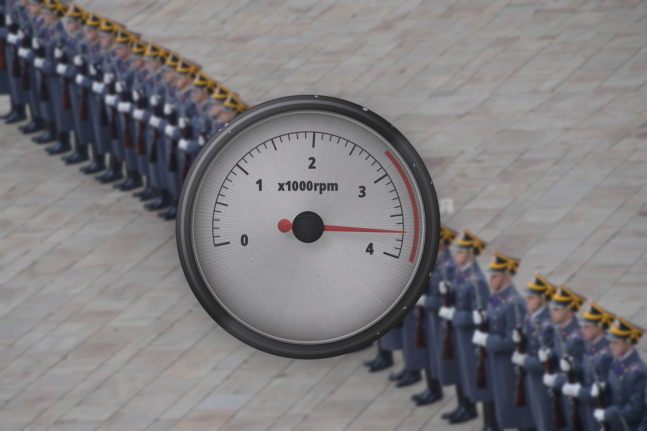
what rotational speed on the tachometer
3700 rpm
